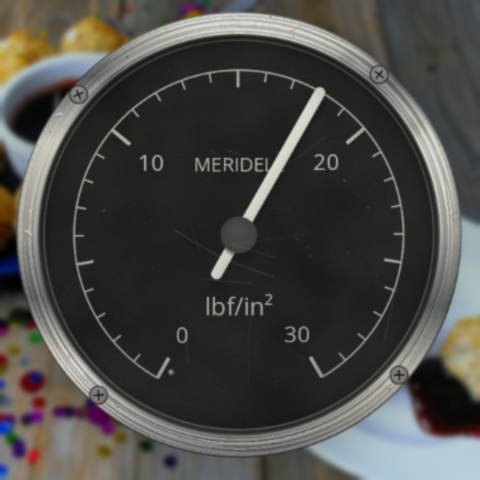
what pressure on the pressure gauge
18 psi
